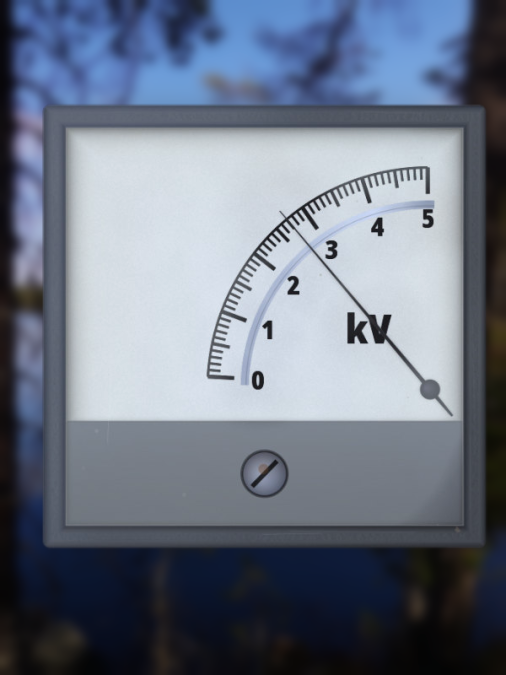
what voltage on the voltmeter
2.7 kV
